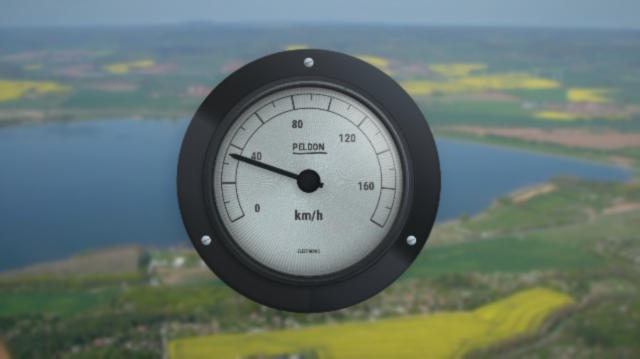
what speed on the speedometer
35 km/h
